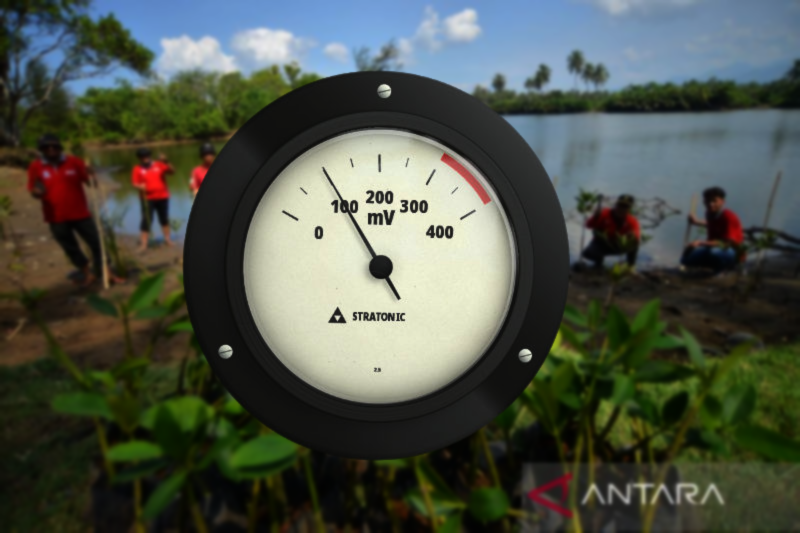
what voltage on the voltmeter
100 mV
